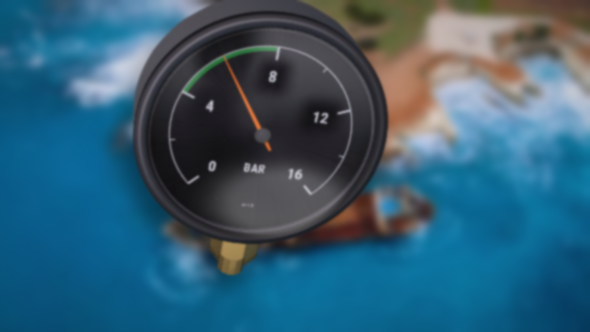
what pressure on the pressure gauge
6 bar
